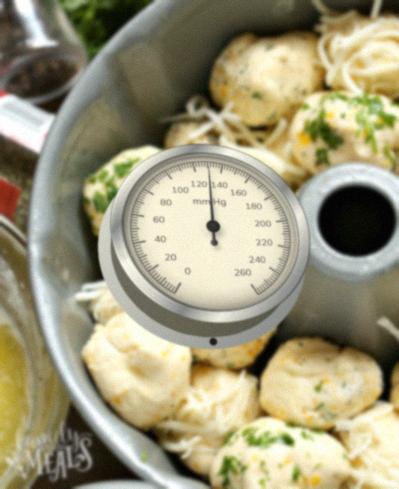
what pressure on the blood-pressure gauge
130 mmHg
